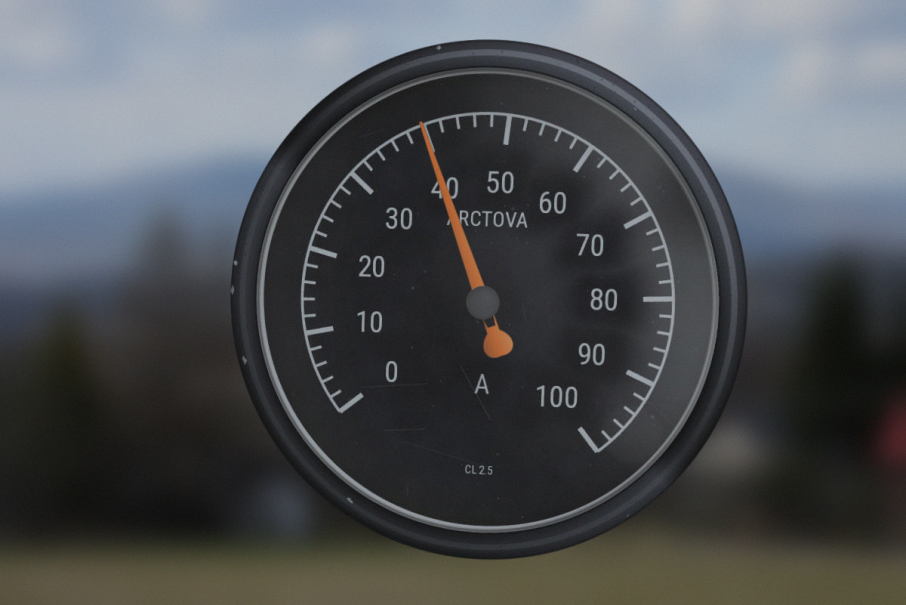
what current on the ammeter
40 A
